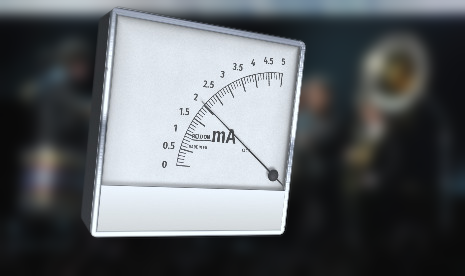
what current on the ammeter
2 mA
